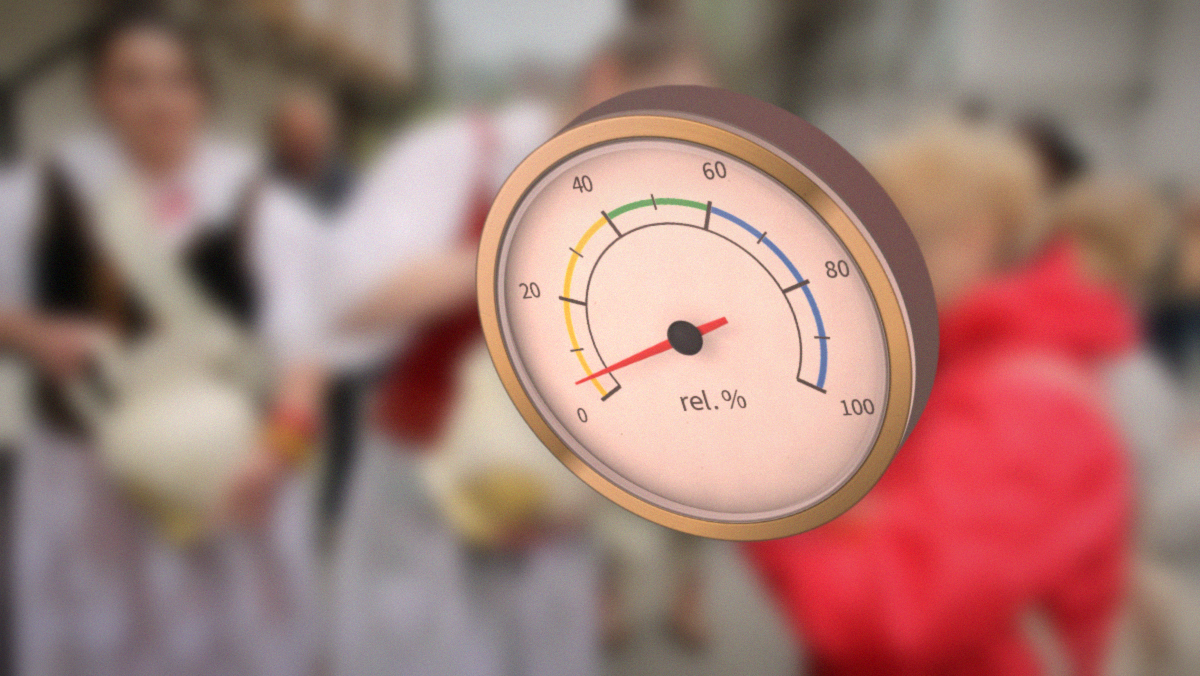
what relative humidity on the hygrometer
5 %
